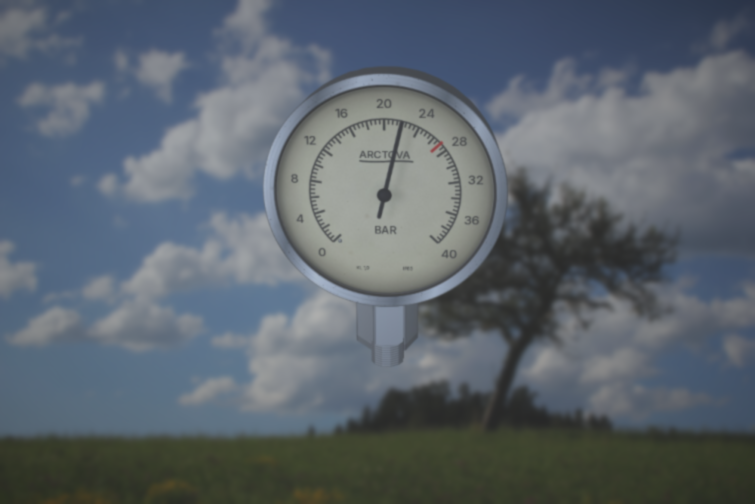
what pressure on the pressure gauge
22 bar
